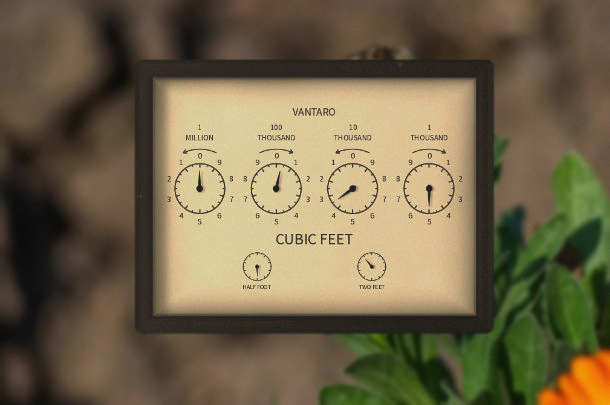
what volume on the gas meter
3500 ft³
